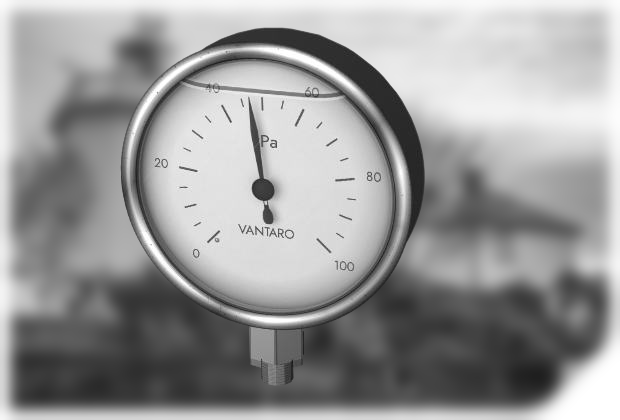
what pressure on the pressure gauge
47.5 kPa
